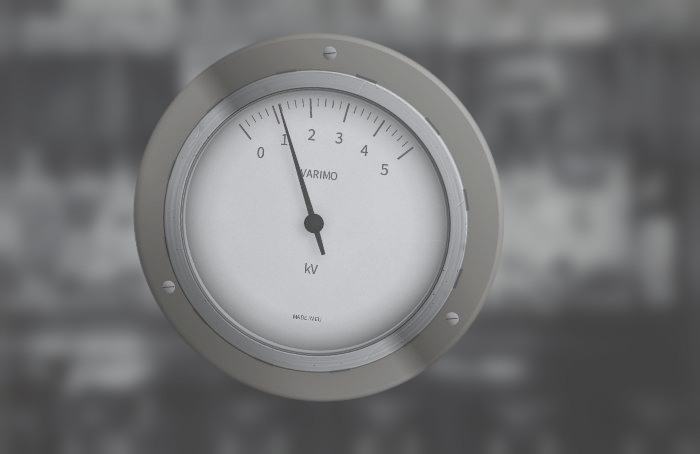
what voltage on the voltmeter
1.2 kV
